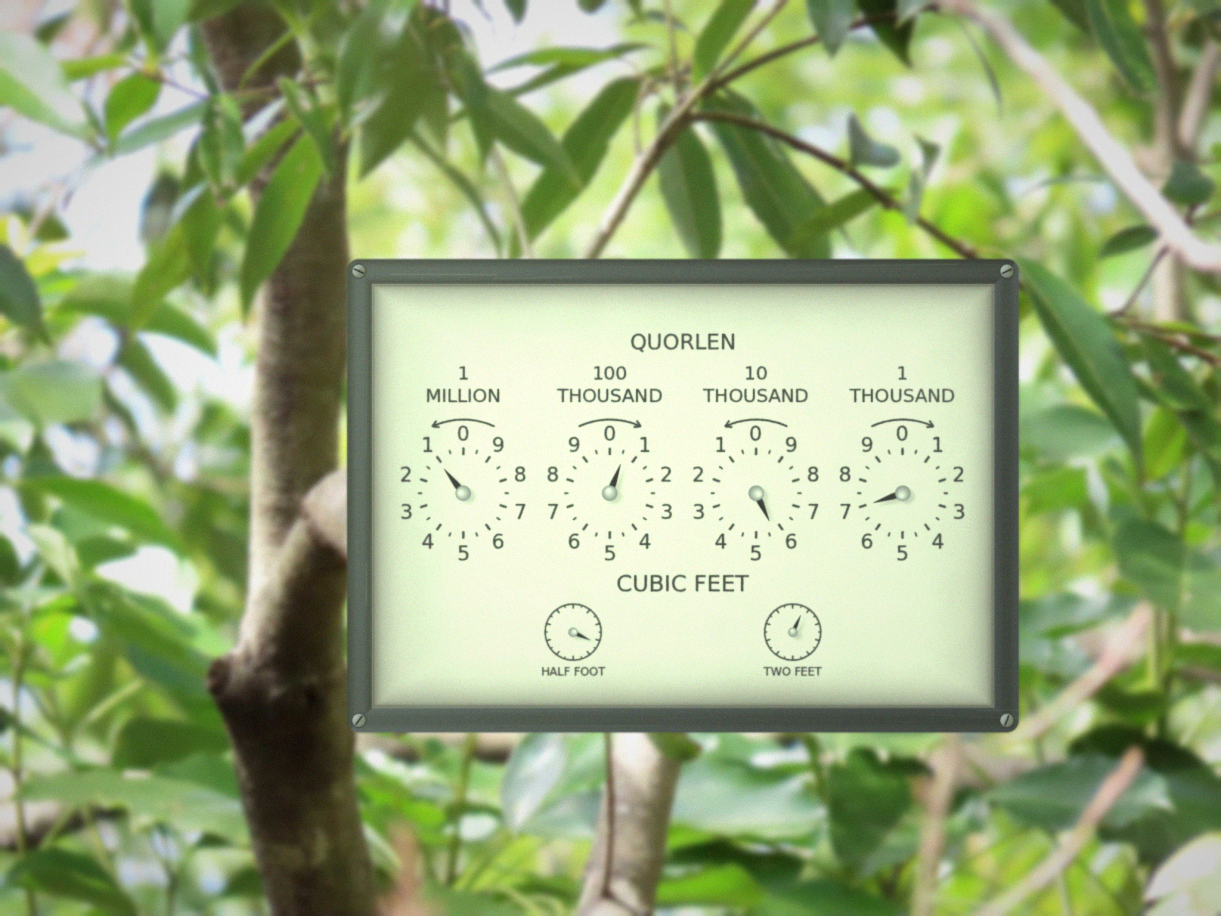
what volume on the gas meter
105700 ft³
